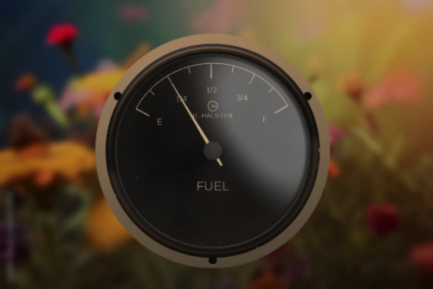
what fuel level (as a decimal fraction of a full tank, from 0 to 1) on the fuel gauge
0.25
